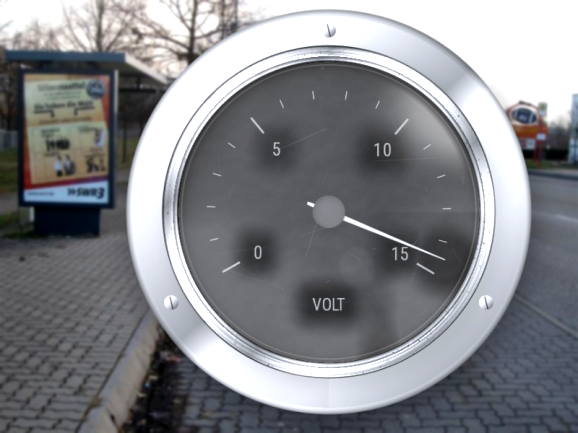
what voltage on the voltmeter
14.5 V
